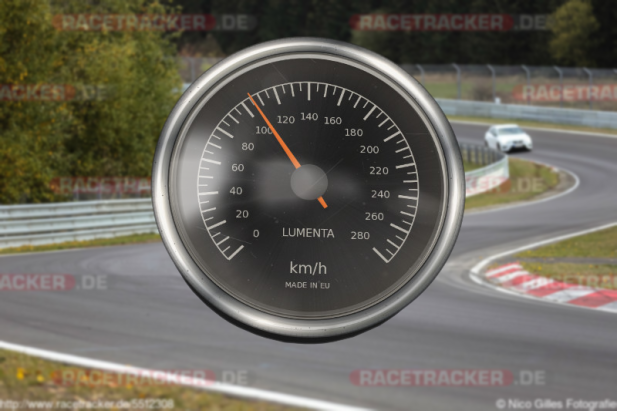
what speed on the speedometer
105 km/h
